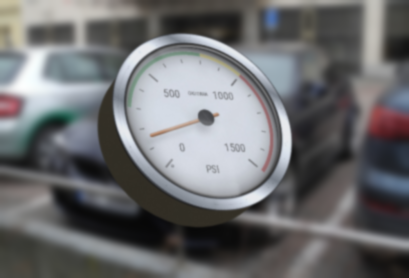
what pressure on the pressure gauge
150 psi
